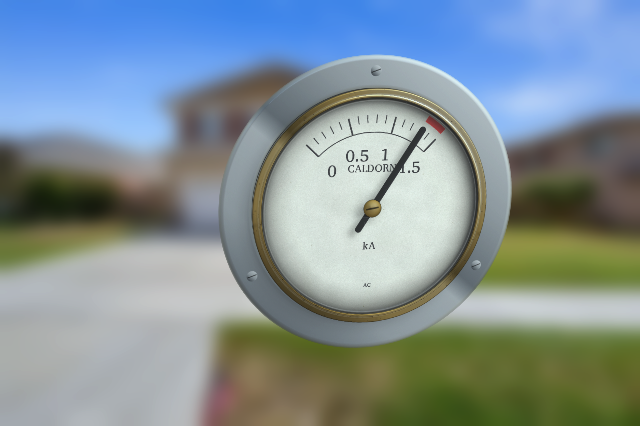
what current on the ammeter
1.3 kA
